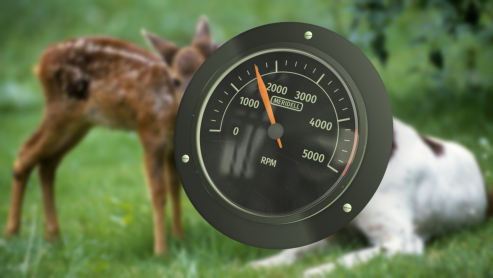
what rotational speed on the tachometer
1600 rpm
